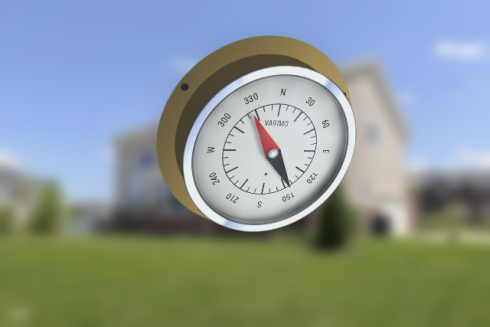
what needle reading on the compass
325 °
